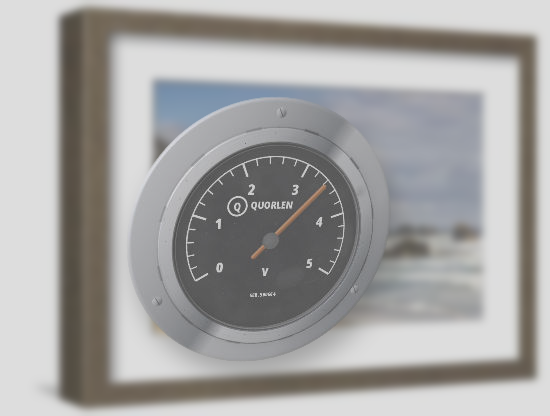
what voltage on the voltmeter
3.4 V
